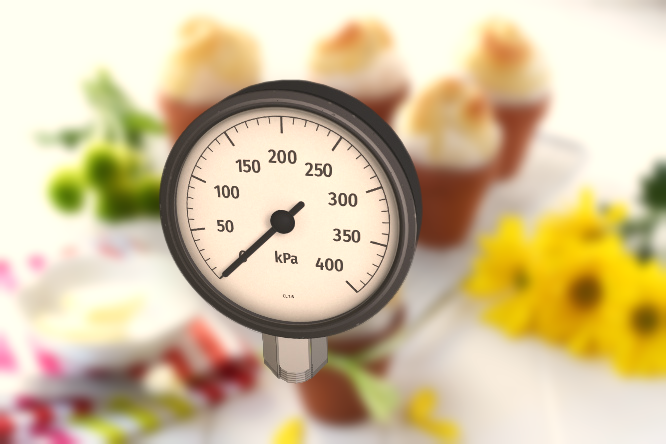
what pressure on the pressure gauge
0 kPa
